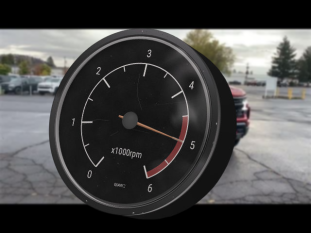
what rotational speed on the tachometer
5000 rpm
